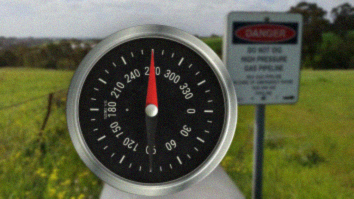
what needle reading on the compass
270 °
